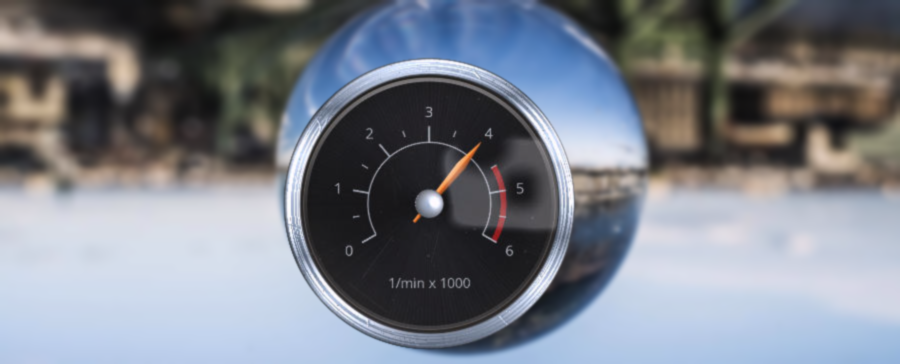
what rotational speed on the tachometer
4000 rpm
